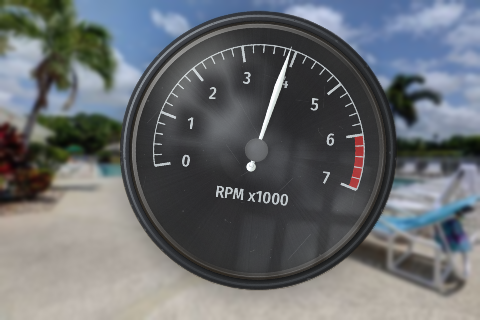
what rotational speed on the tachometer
3900 rpm
